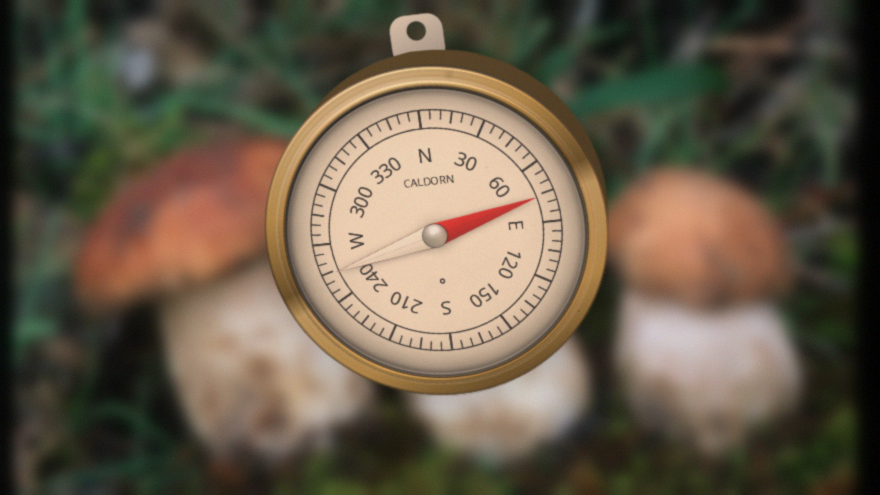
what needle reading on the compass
75 °
